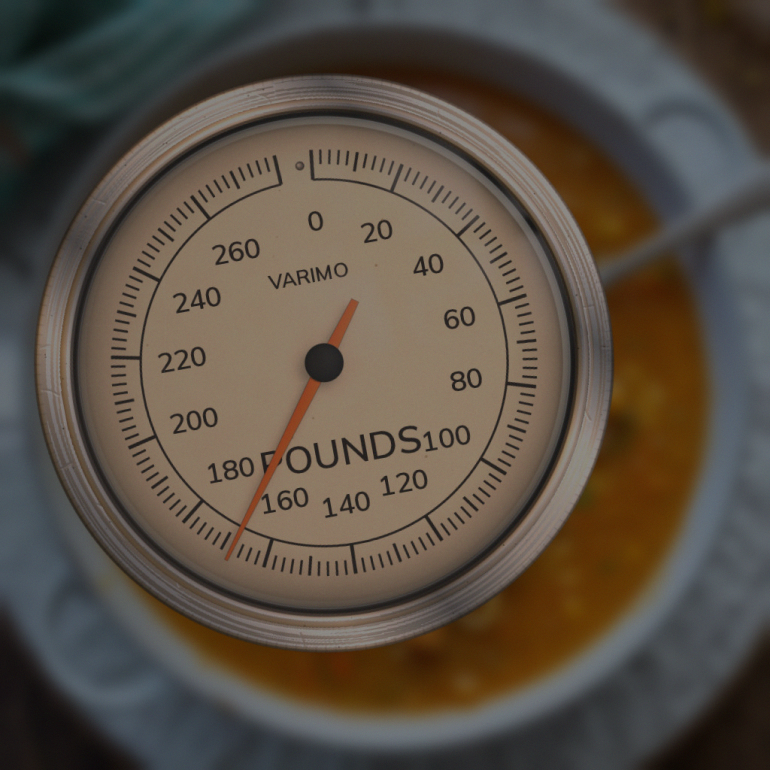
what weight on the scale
168 lb
